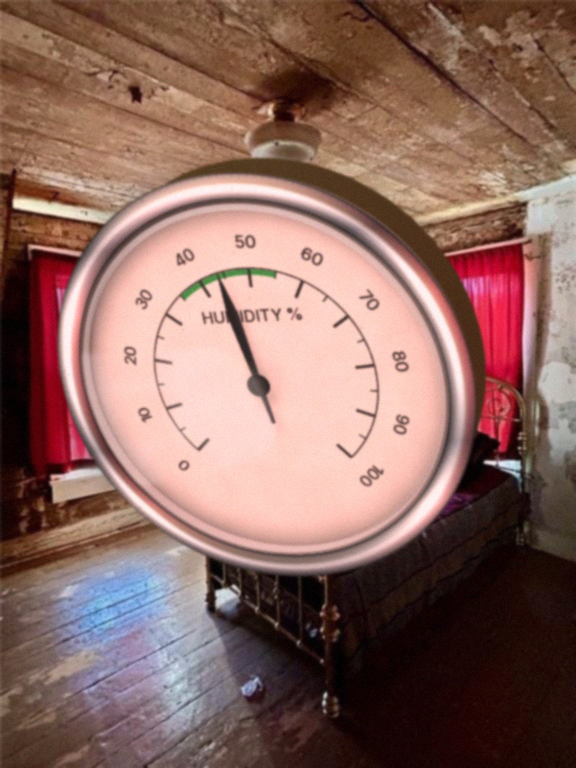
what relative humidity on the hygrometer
45 %
